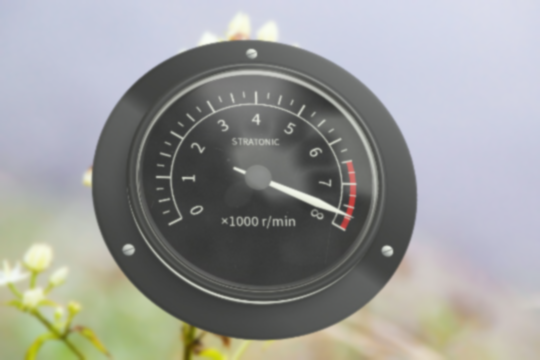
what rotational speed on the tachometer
7750 rpm
